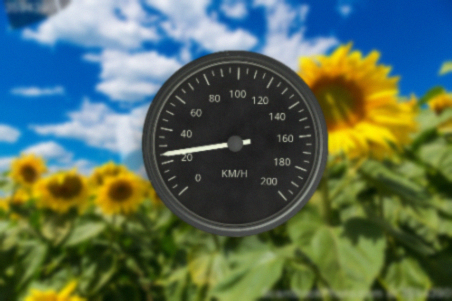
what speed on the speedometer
25 km/h
